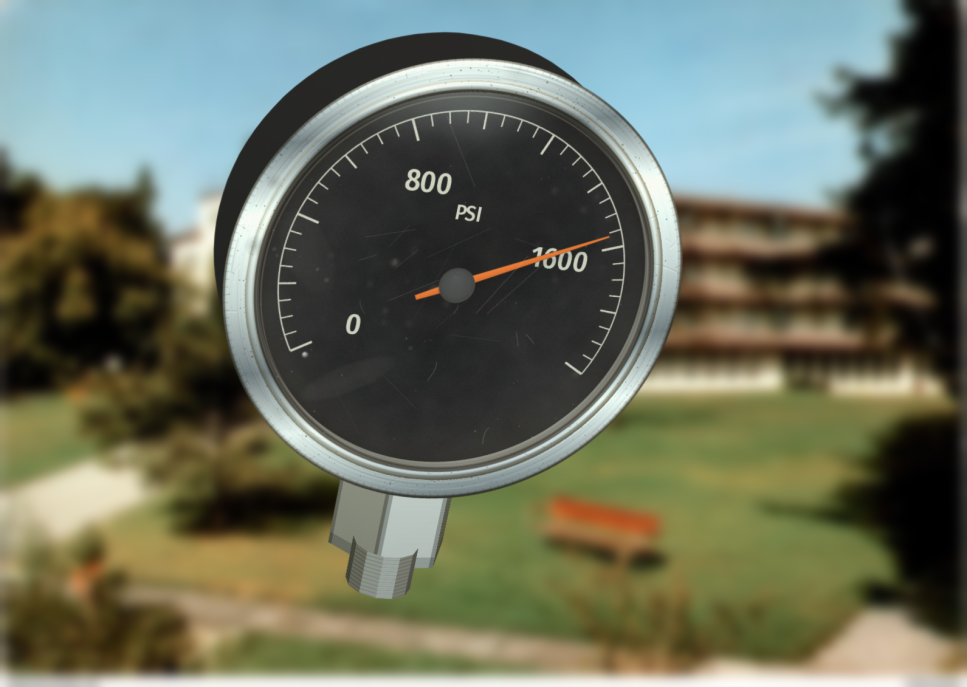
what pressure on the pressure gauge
1550 psi
